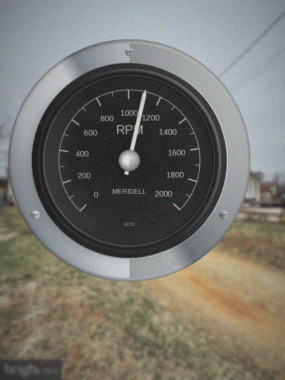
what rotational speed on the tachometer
1100 rpm
